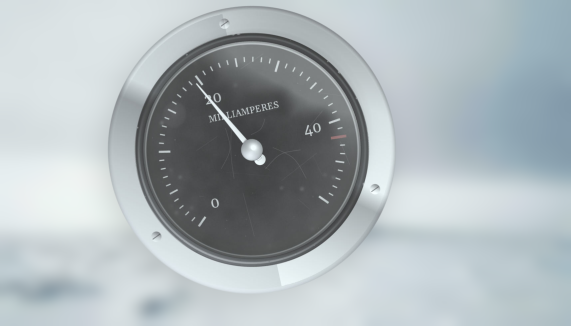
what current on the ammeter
19.5 mA
